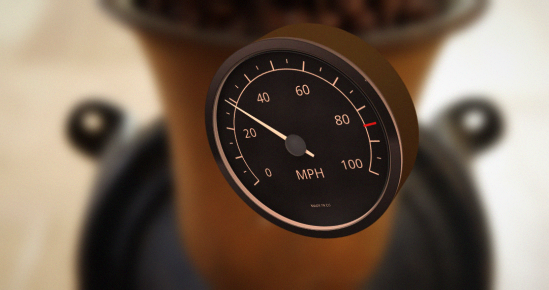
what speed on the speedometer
30 mph
